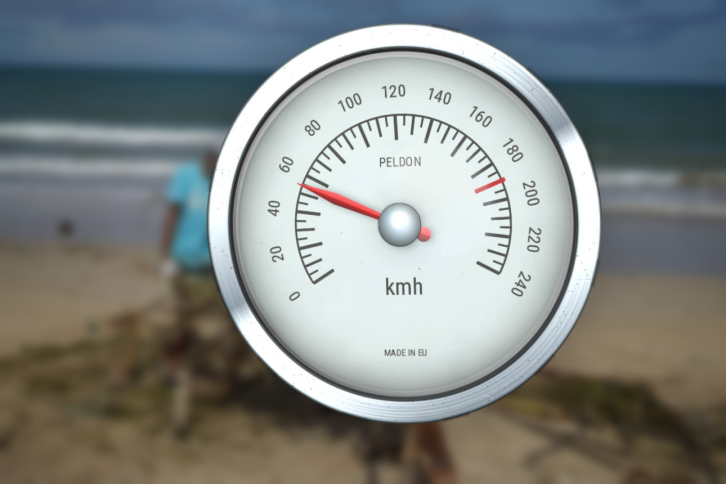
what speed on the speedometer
55 km/h
